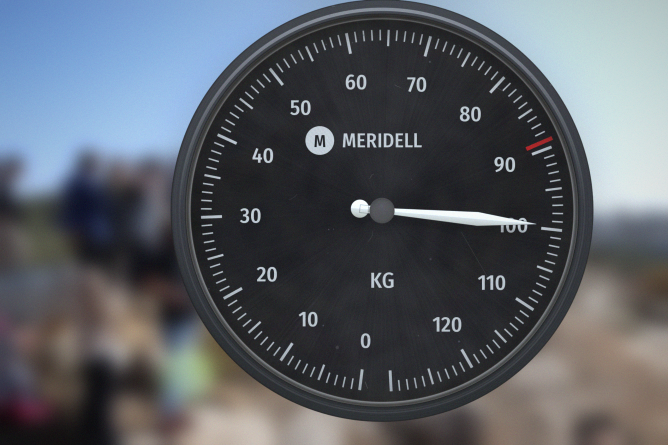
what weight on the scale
99.5 kg
